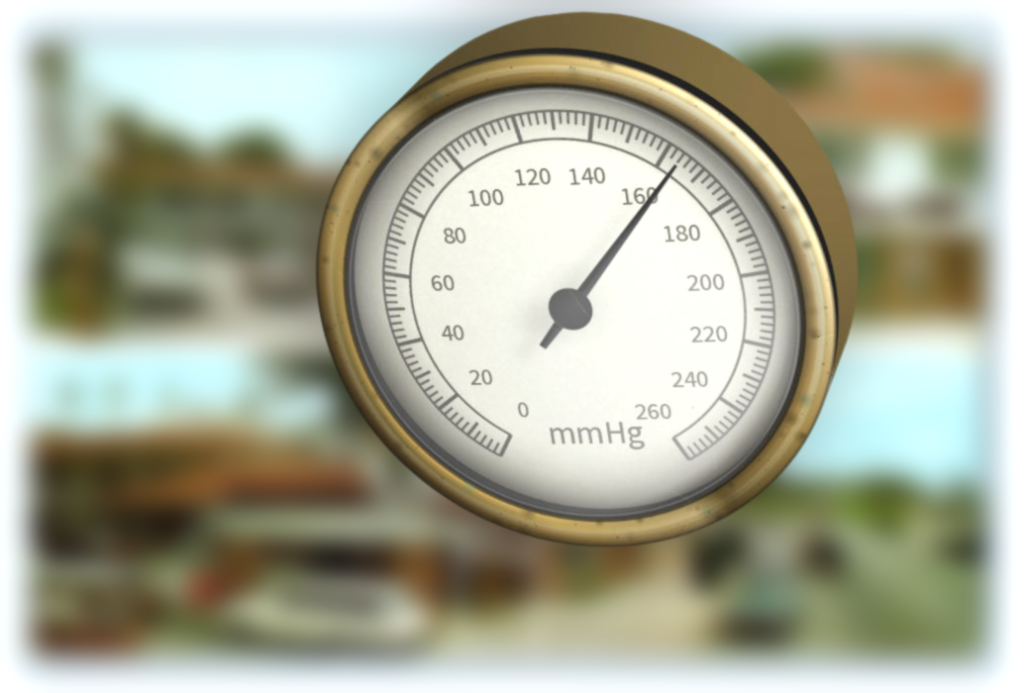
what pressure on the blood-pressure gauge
164 mmHg
